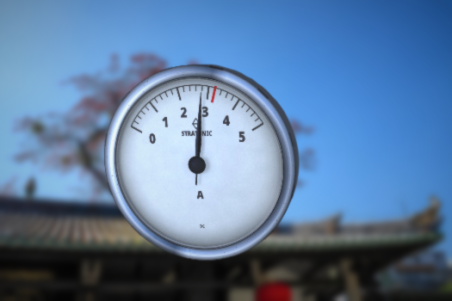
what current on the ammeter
2.8 A
